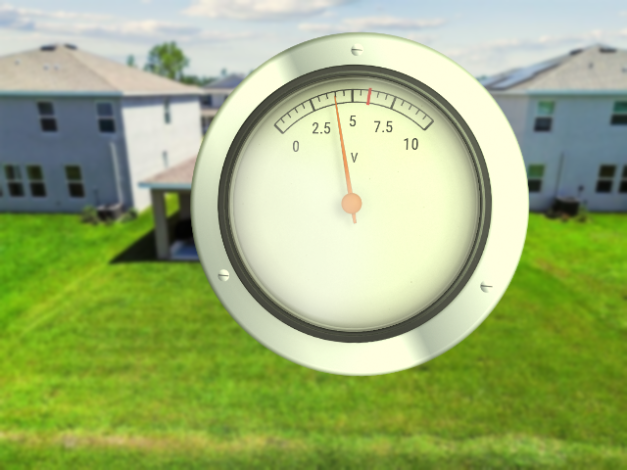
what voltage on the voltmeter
4 V
